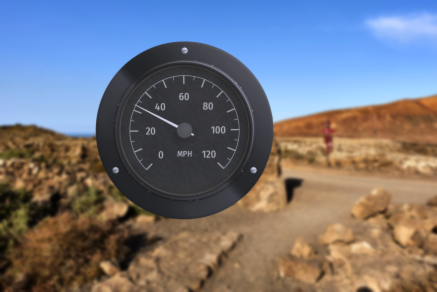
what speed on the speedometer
32.5 mph
